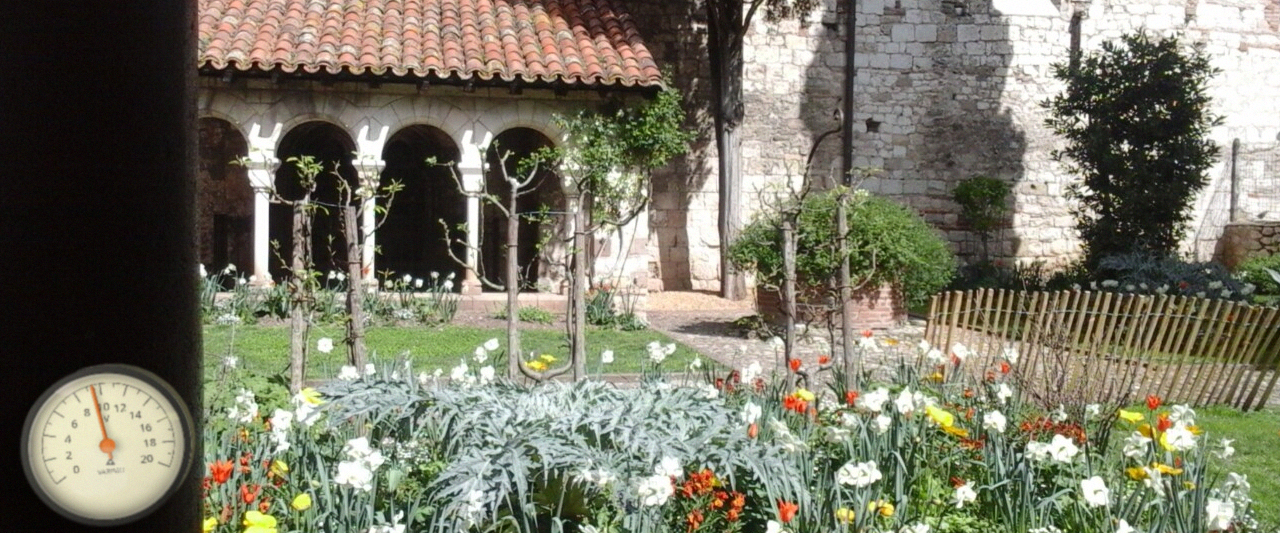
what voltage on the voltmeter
9.5 V
